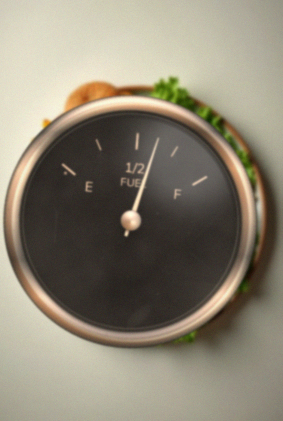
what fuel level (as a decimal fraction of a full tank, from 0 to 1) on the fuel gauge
0.625
